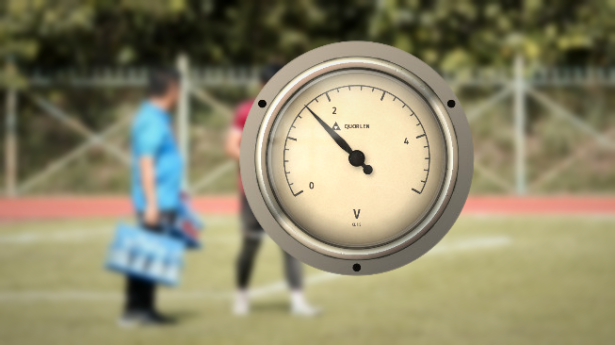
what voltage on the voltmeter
1.6 V
